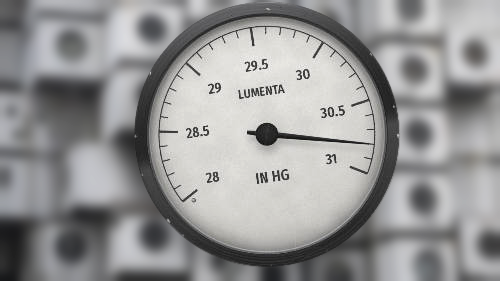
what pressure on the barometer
30.8 inHg
